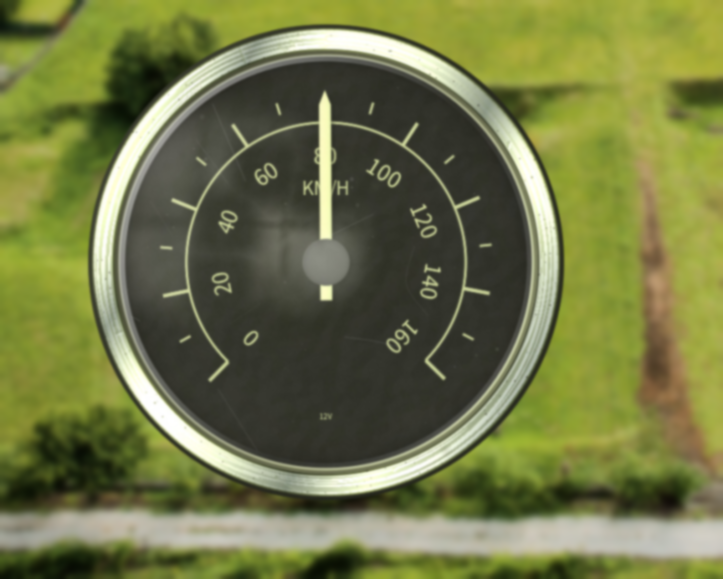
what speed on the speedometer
80 km/h
